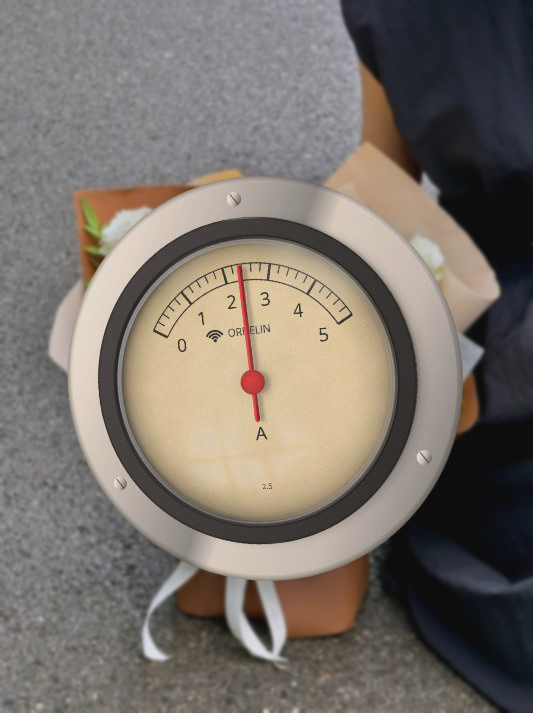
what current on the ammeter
2.4 A
